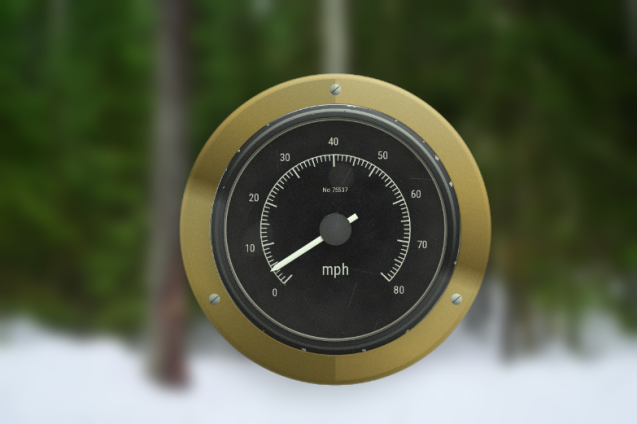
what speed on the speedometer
4 mph
